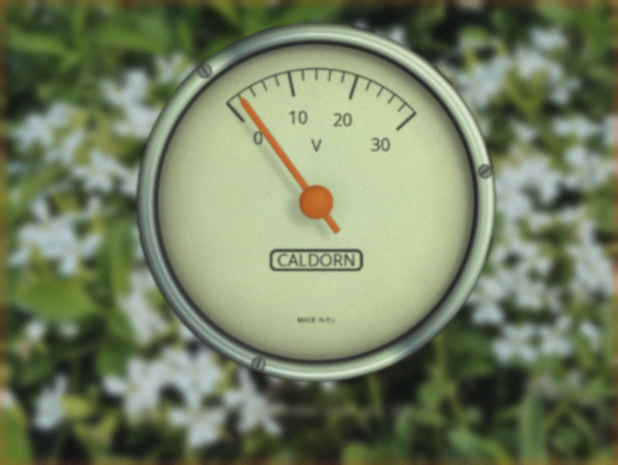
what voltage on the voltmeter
2 V
